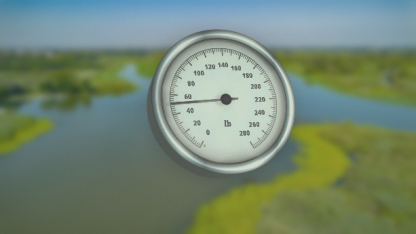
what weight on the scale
50 lb
